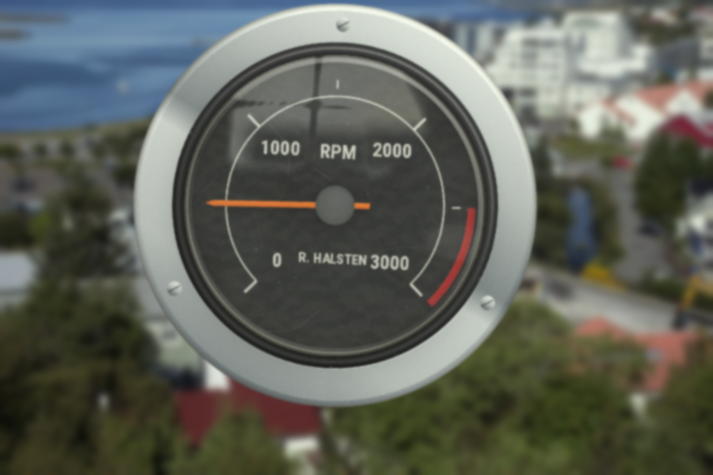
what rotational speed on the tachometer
500 rpm
